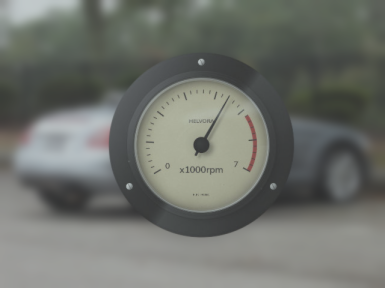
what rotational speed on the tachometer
4400 rpm
